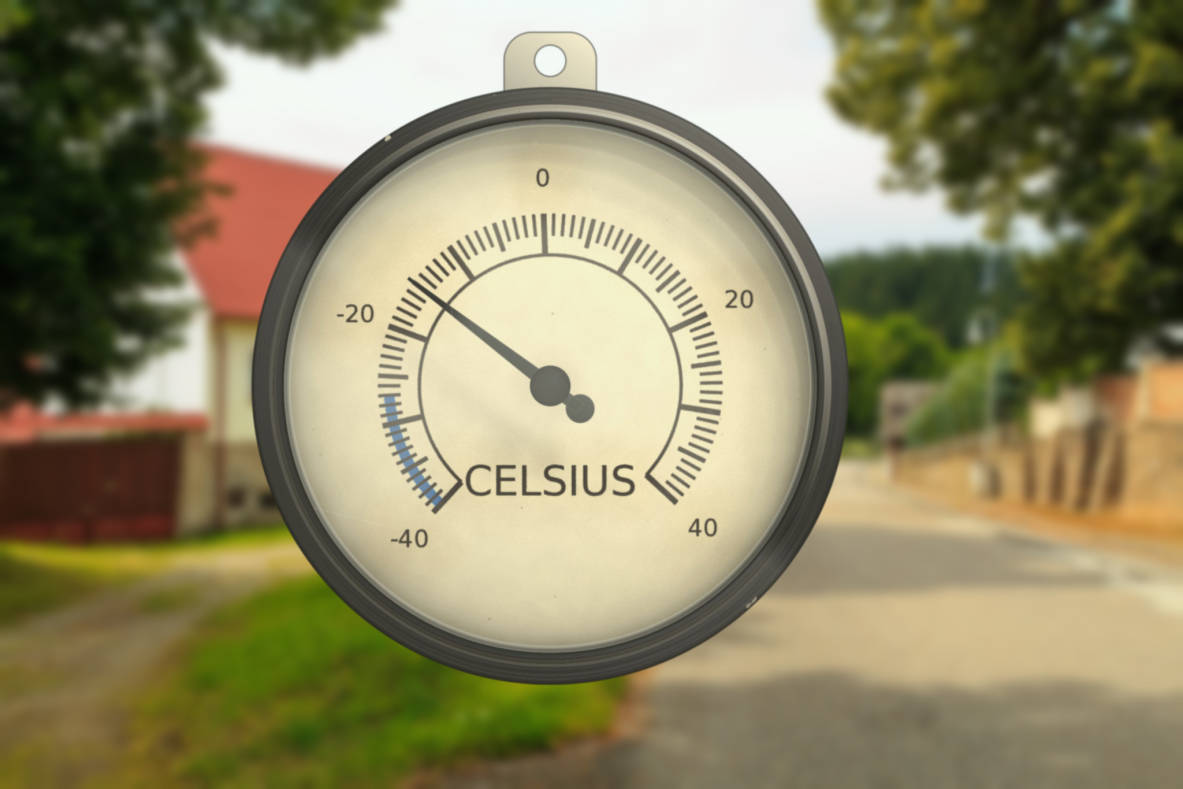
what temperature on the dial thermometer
-15 °C
